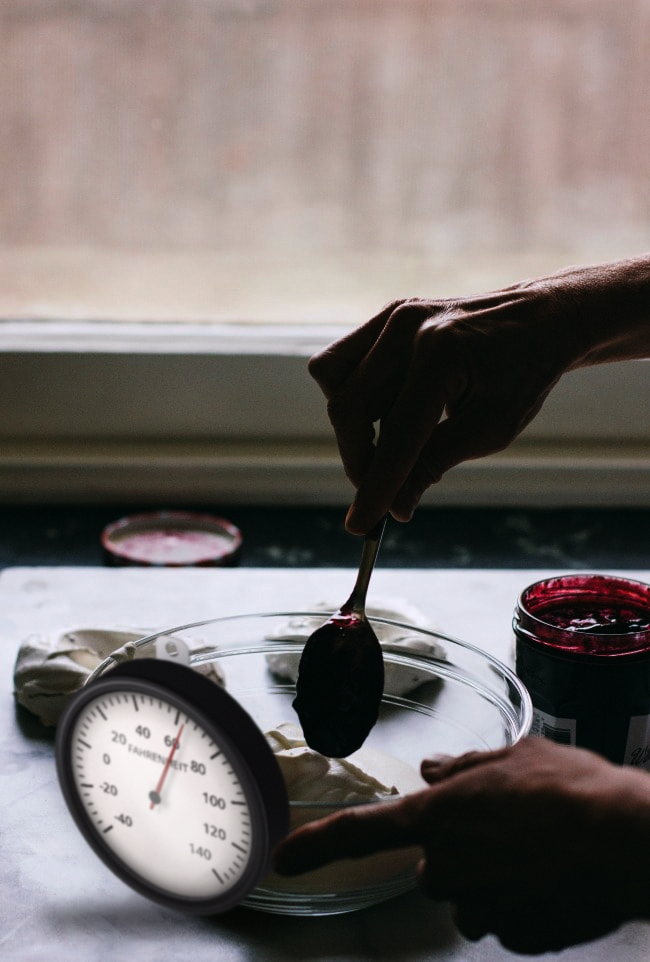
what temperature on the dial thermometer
64 °F
